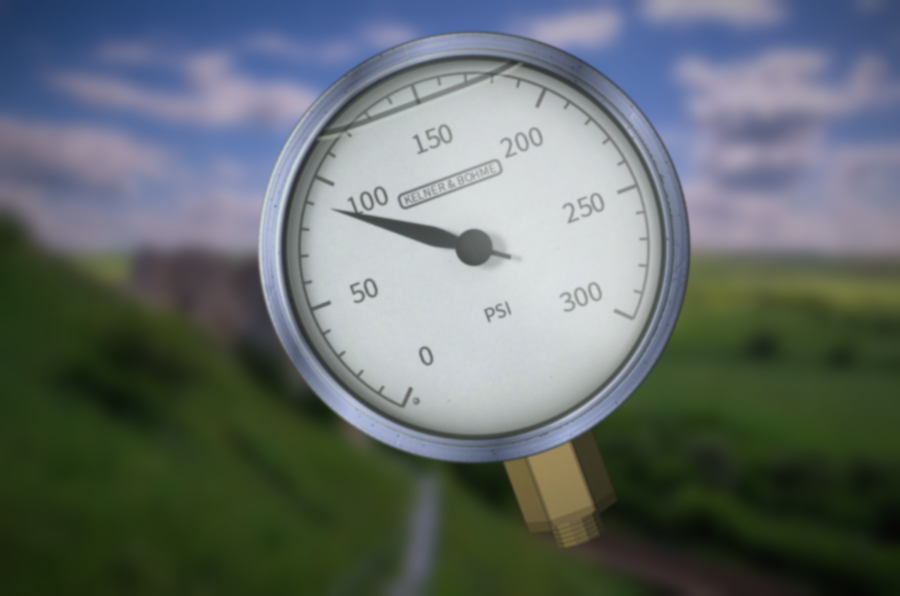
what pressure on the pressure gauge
90 psi
